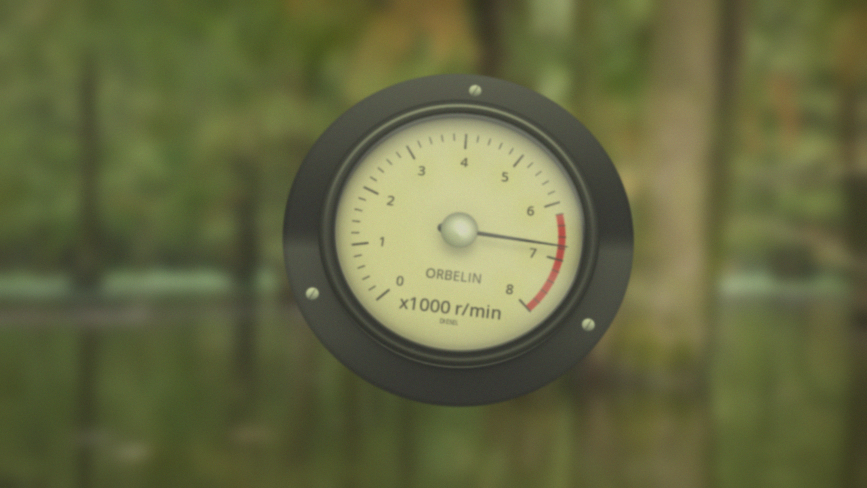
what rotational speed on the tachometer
6800 rpm
